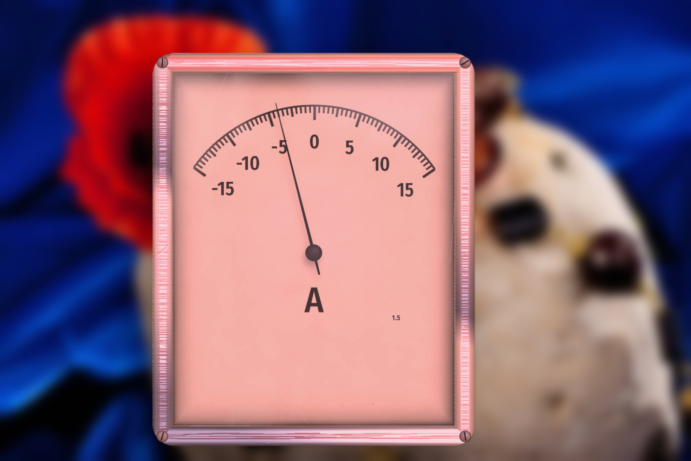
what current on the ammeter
-4 A
